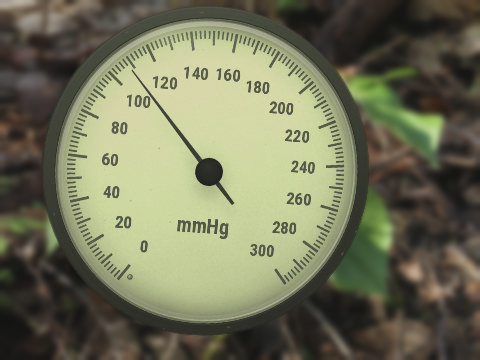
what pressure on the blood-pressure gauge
108 mmHg
